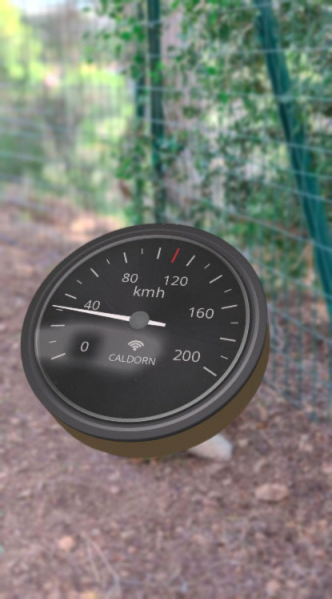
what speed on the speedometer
30 km/h
